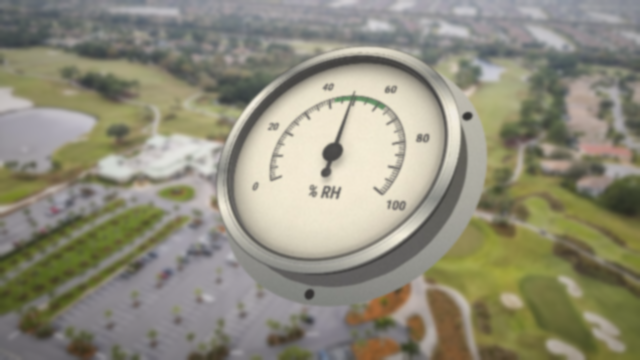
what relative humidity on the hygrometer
50 %
